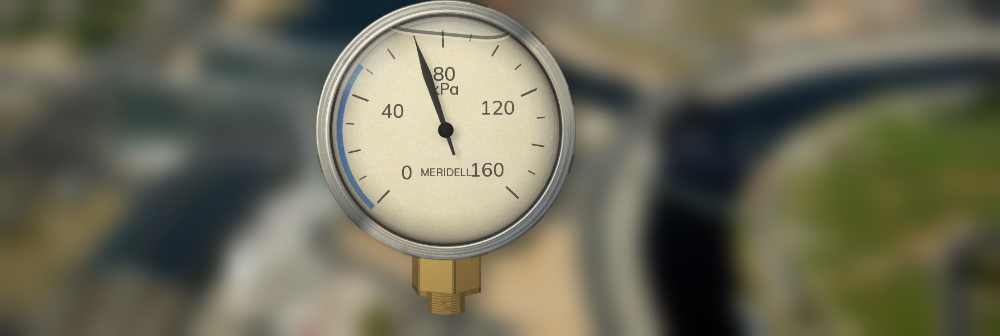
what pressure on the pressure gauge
70 kPa
